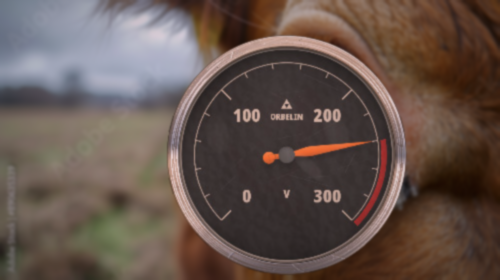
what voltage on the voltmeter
240 V
